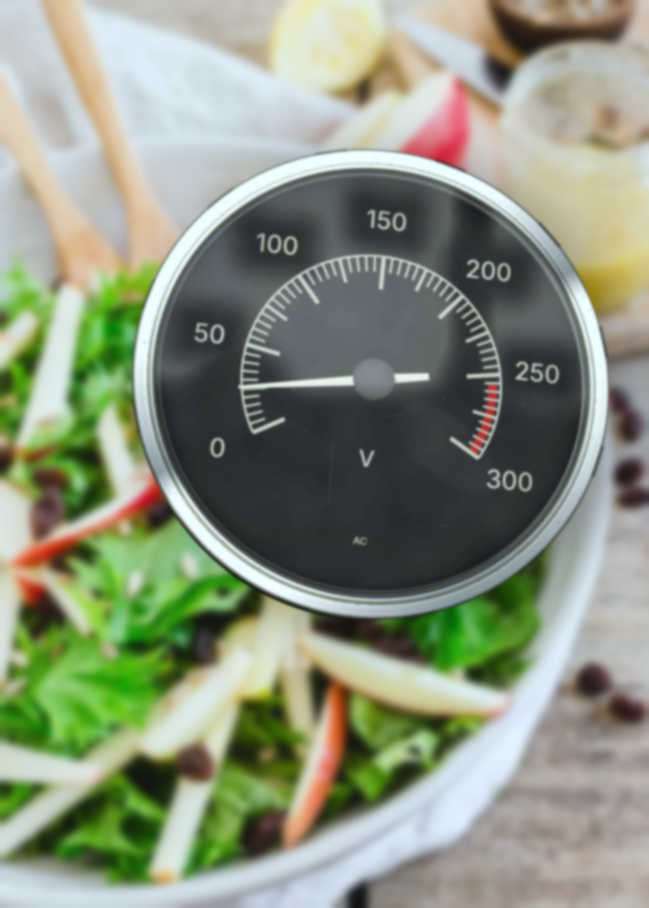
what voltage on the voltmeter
25 V
